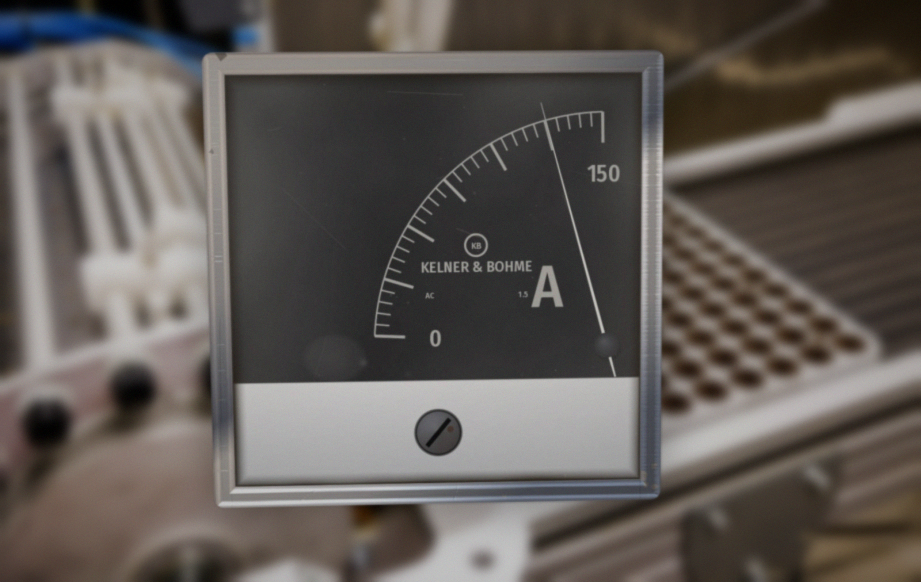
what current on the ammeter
125 A
